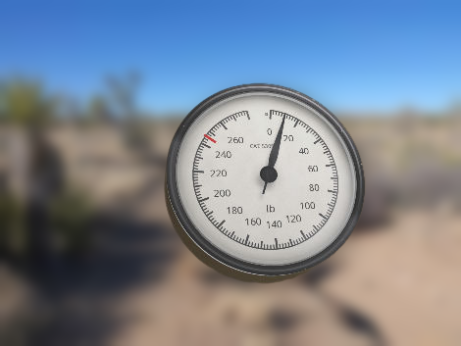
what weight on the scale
10 lb
